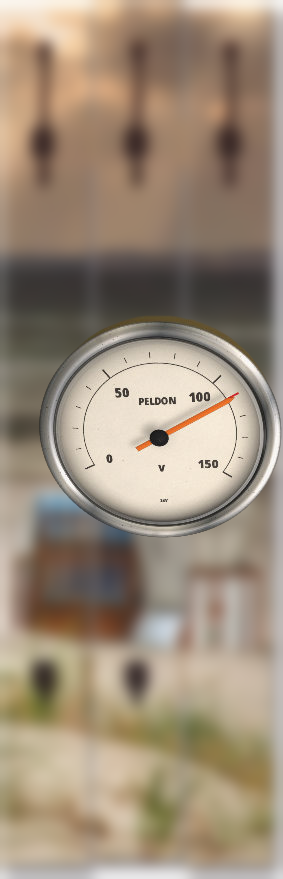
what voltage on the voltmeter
110 V
